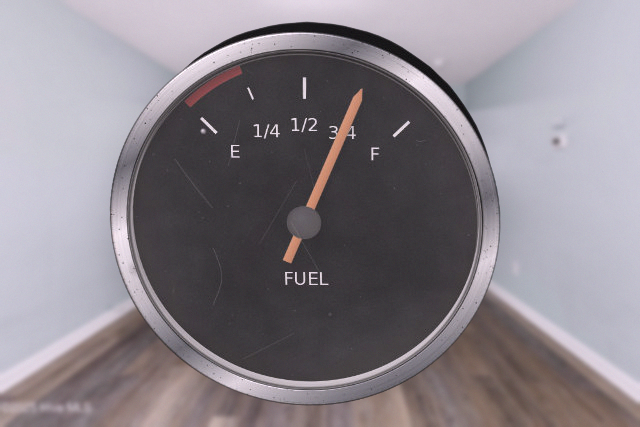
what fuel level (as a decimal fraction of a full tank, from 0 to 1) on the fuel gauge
0.75
